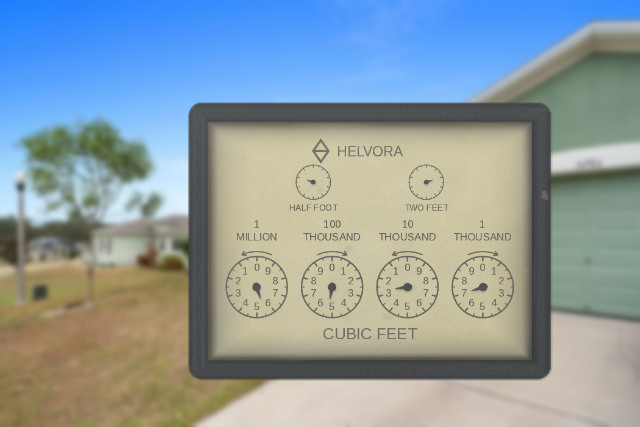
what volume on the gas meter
552700 ft³
